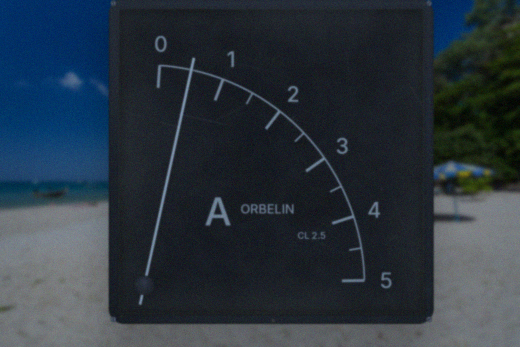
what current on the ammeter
0.5 A
